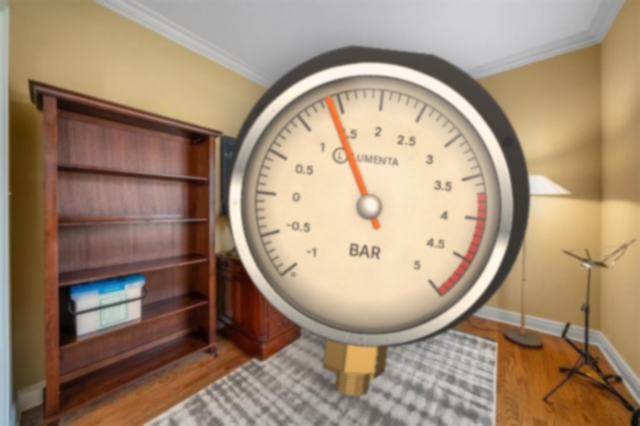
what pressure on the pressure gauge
1.4 bar
